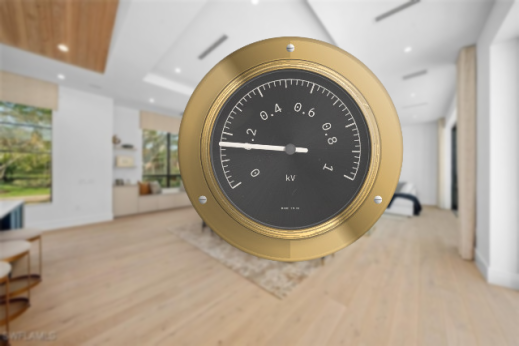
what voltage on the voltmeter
0.16 kV
